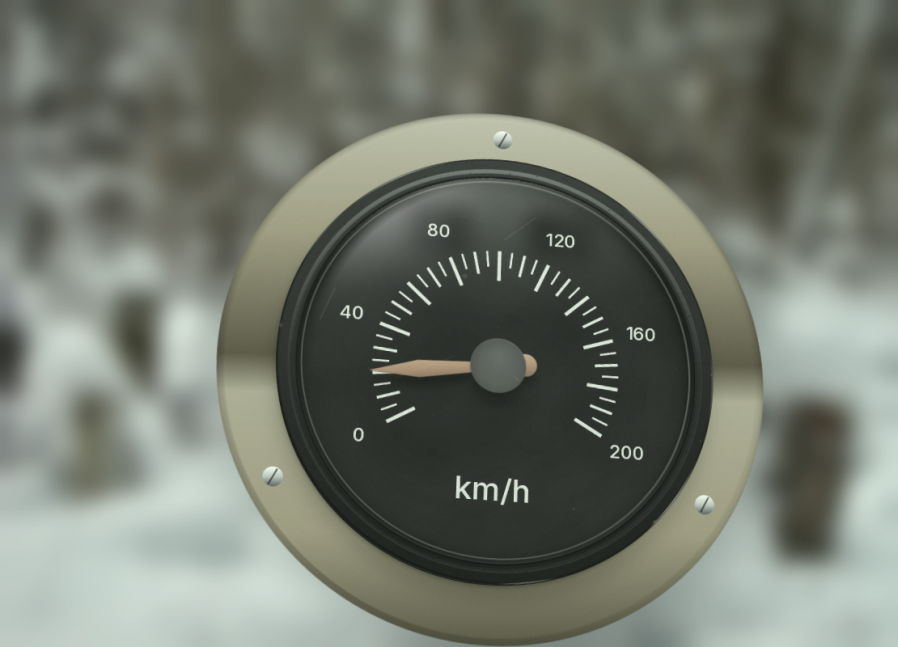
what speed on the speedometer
20 km/h
